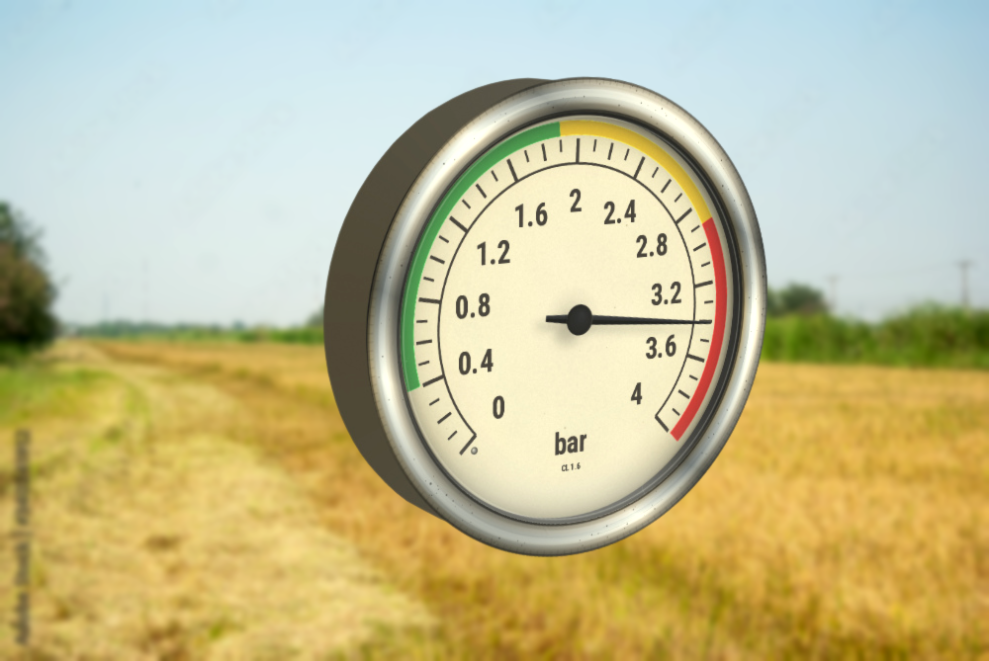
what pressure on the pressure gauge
3.4 bar
